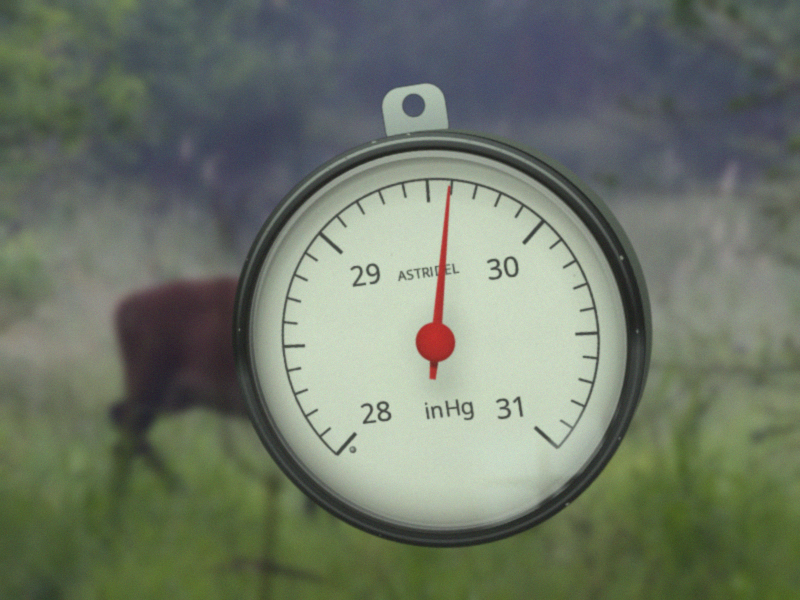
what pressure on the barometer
29.6 inHg
